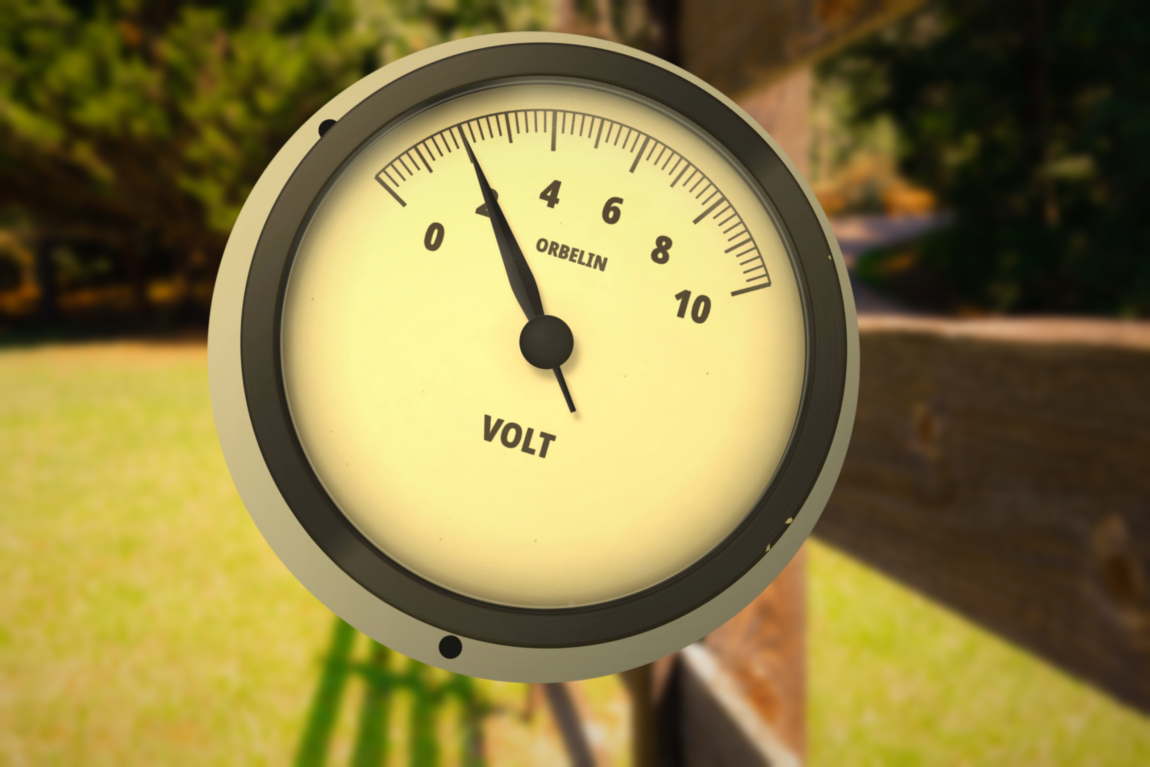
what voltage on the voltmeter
2 V
